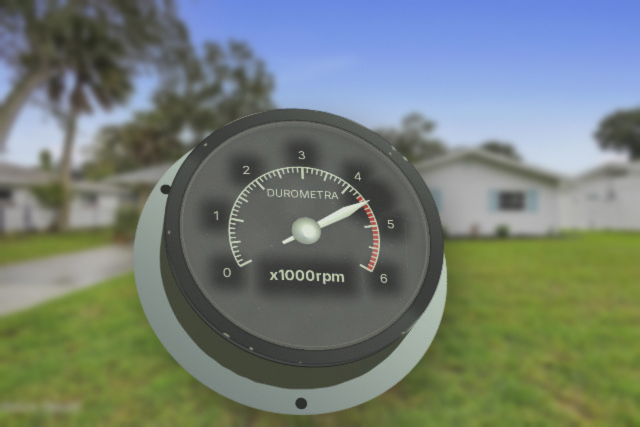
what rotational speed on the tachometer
4500 rpm
